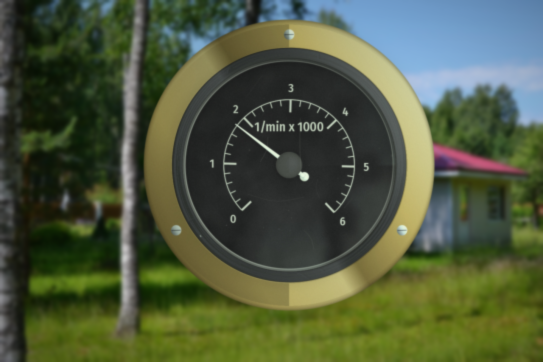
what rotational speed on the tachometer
1800 rpm
